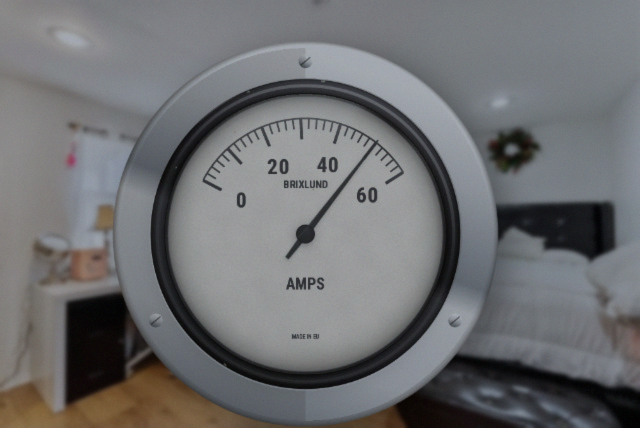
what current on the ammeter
50 A
